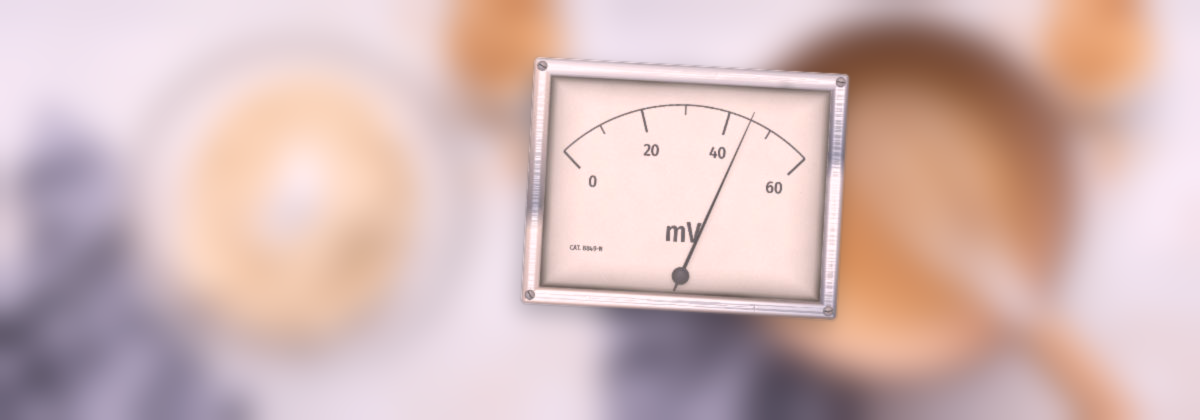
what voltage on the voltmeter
45 mV
